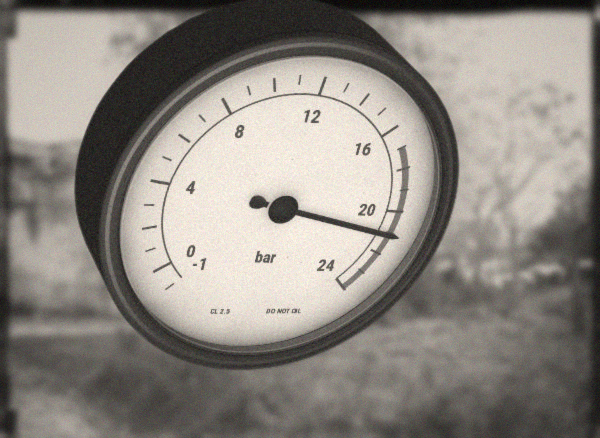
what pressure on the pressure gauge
21 bar
